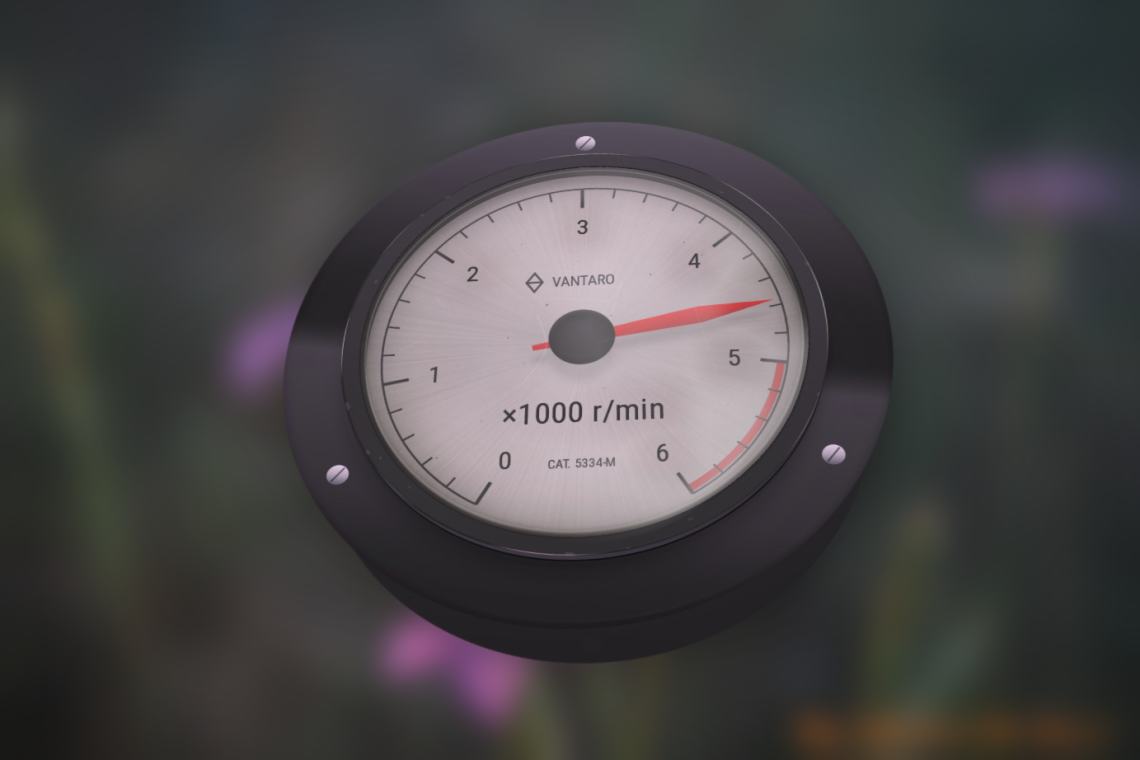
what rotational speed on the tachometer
4600 rpm
